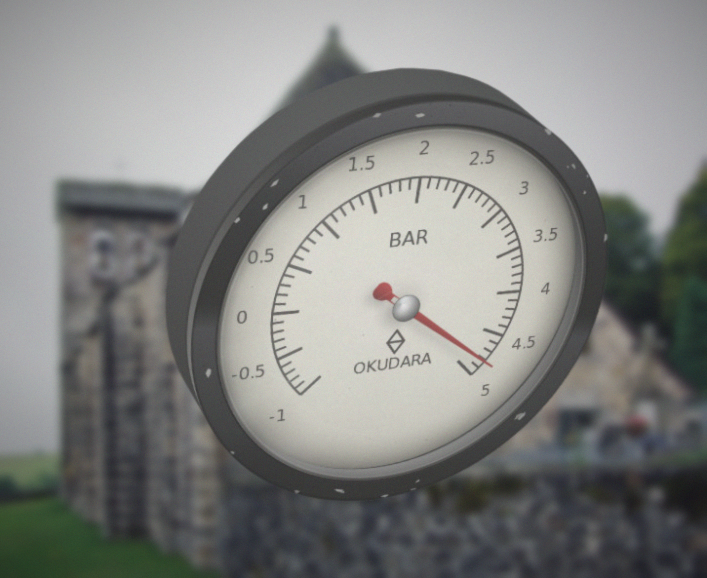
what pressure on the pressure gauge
4.8 bar
